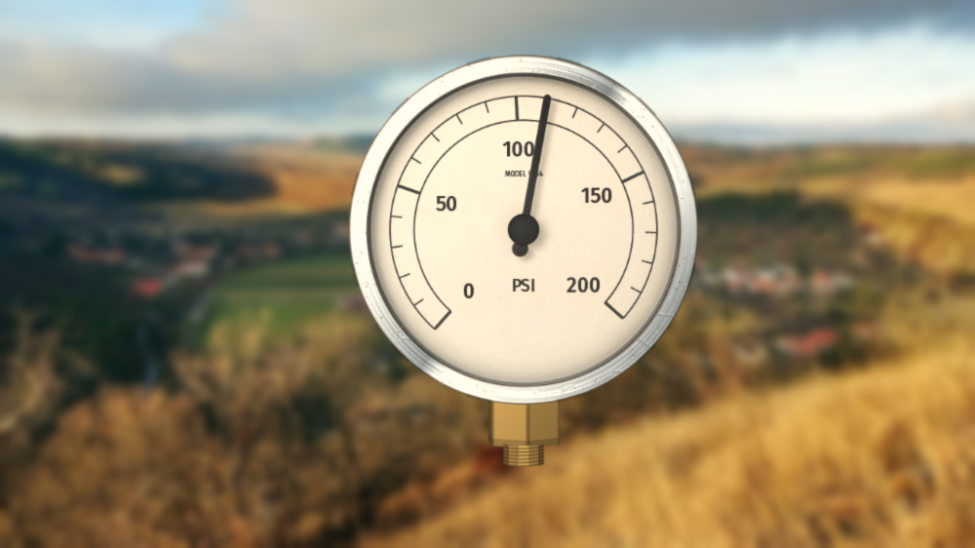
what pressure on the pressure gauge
110 psi
